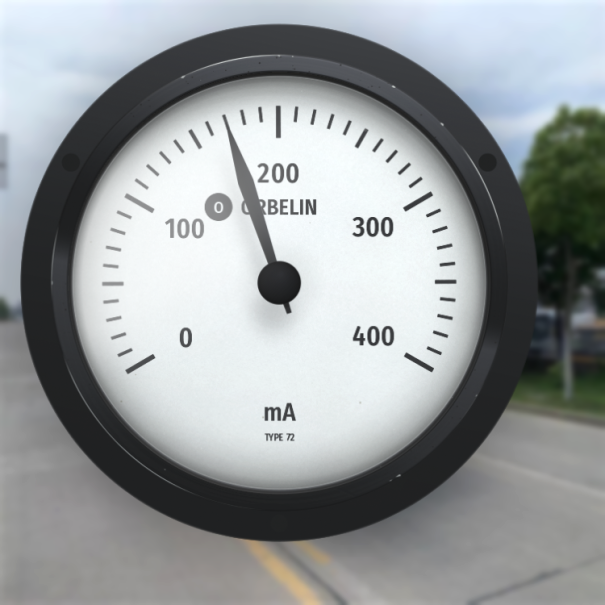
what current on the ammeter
170 mA
